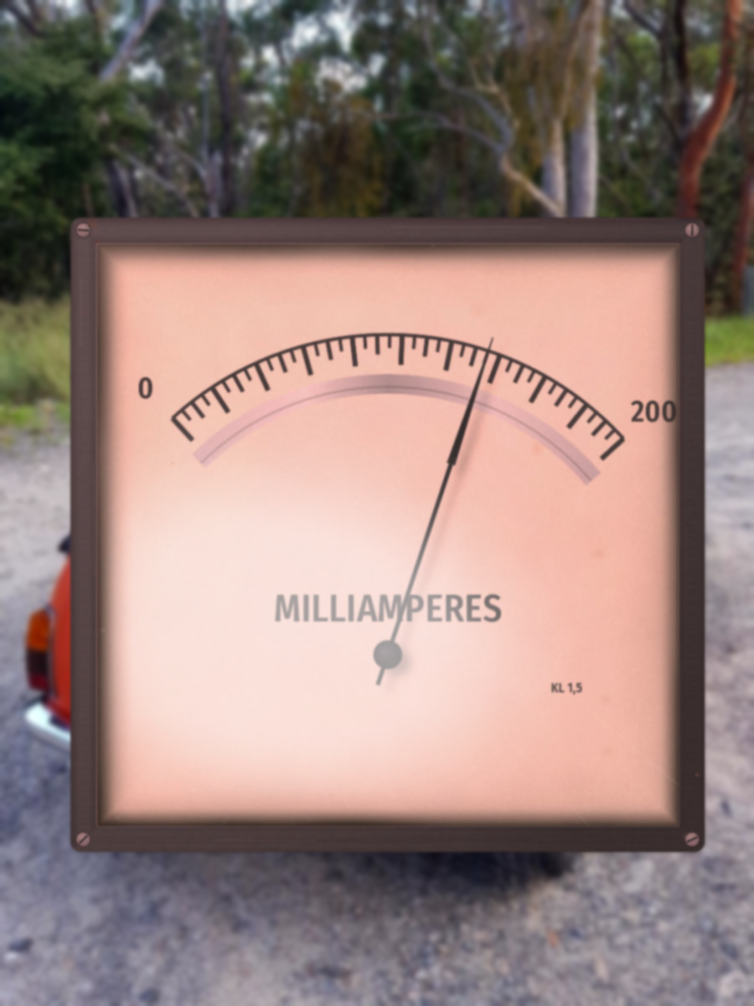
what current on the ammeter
135 mA
